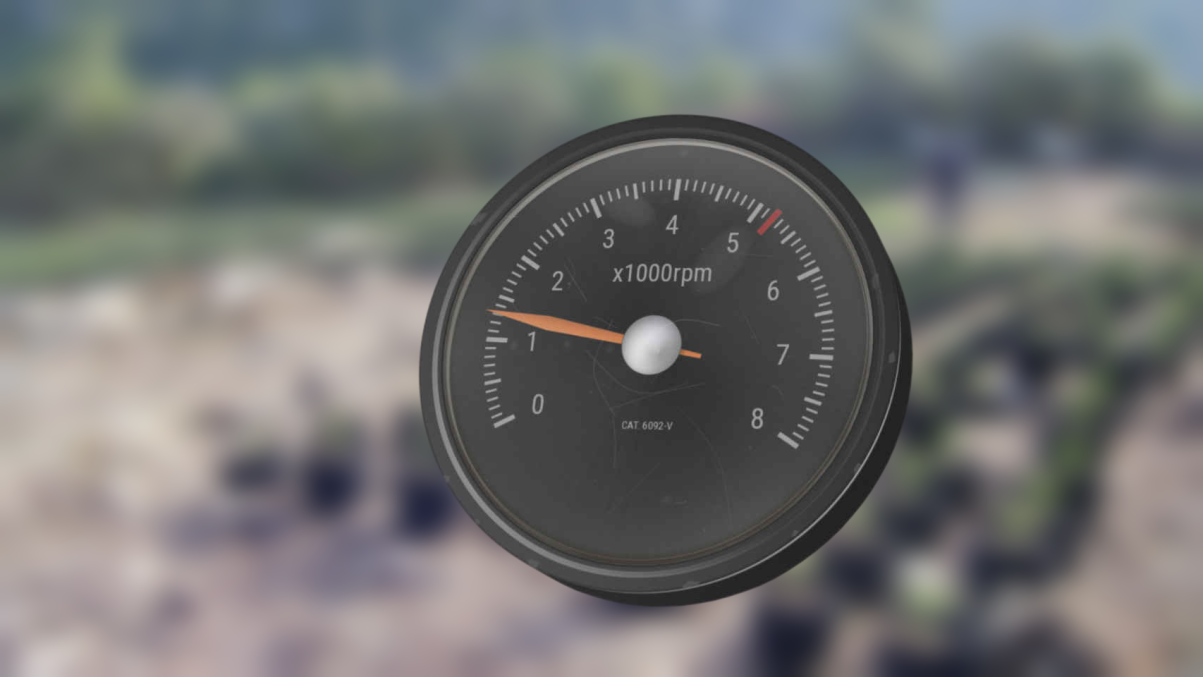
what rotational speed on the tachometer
1300 rpm
